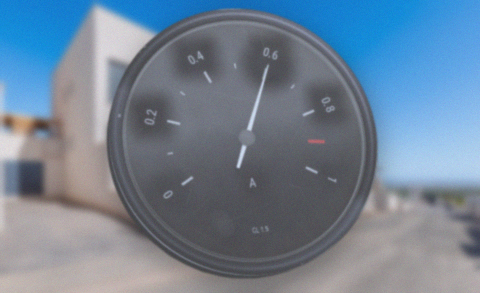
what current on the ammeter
0.6 A
